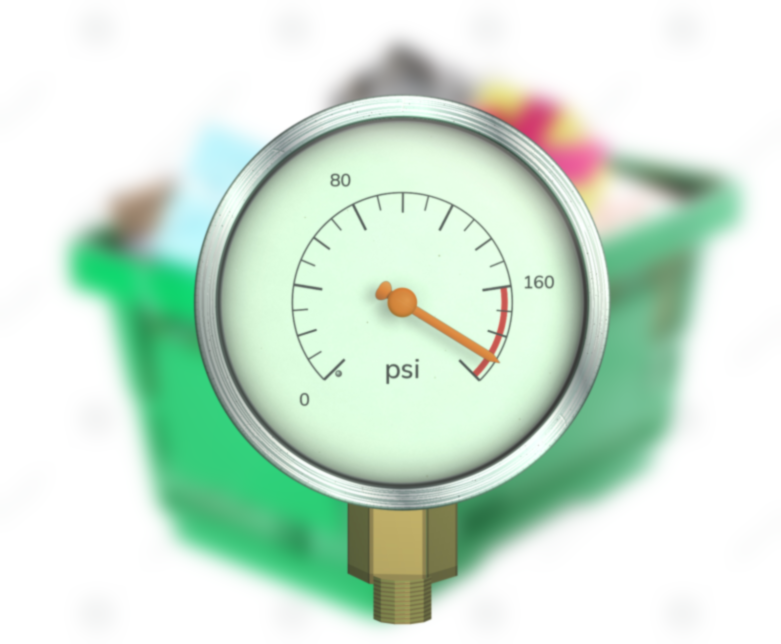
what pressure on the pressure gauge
190 psi
